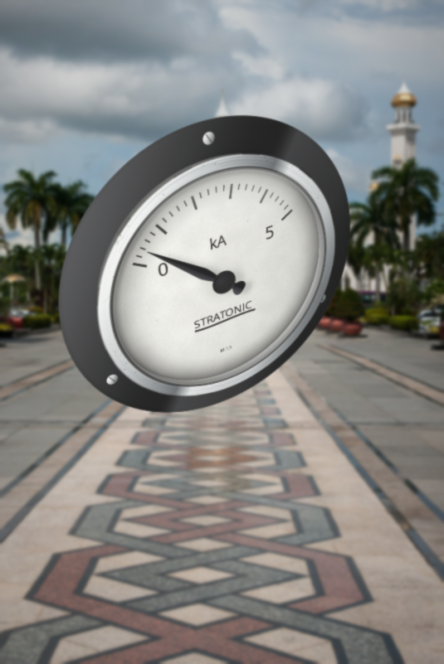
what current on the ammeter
0.4 kA
